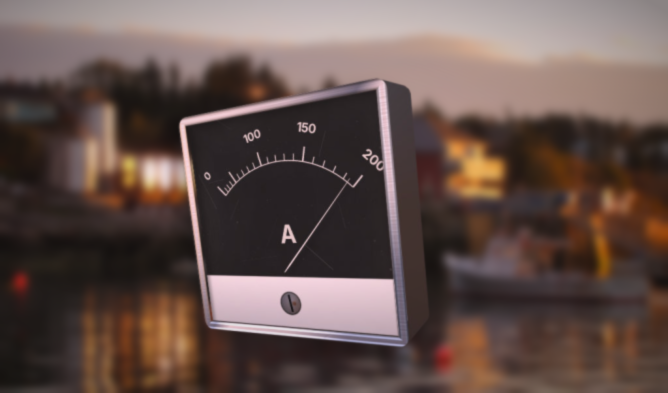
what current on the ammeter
195 A
